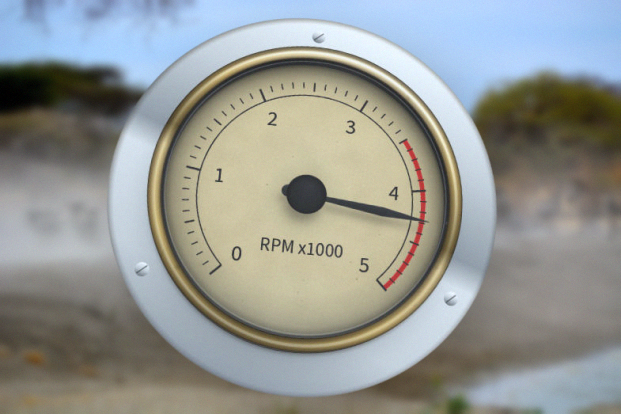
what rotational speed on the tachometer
4300 rpm
